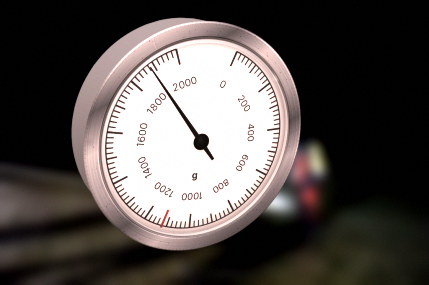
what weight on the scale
1880 g
